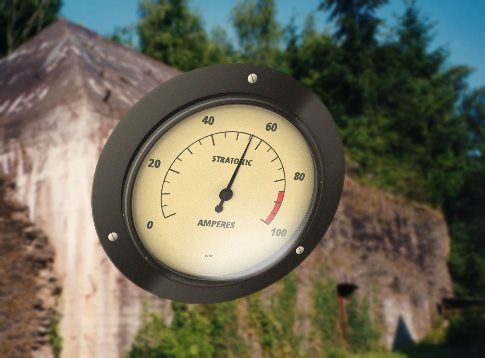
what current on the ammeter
55 A
